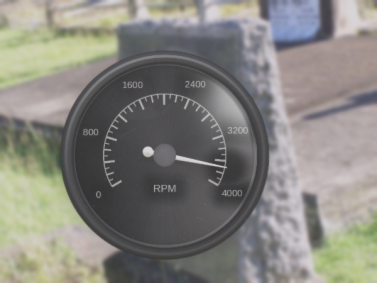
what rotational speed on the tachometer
3700 rpm
